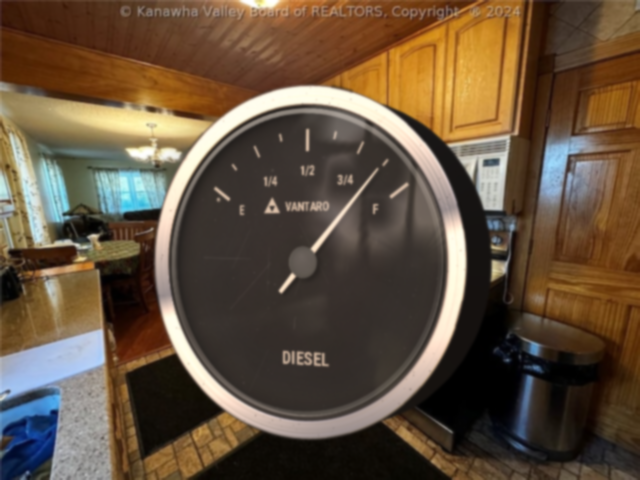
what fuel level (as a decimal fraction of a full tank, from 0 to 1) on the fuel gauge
0.875
